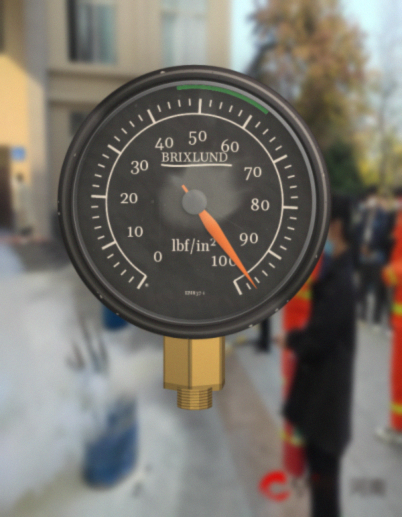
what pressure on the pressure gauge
97 psi
